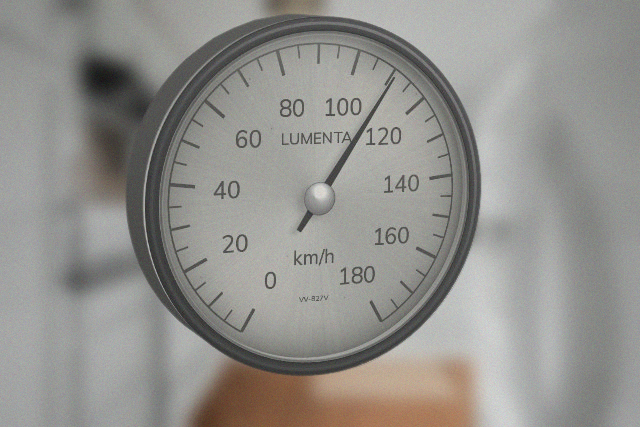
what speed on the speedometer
110 km/h
